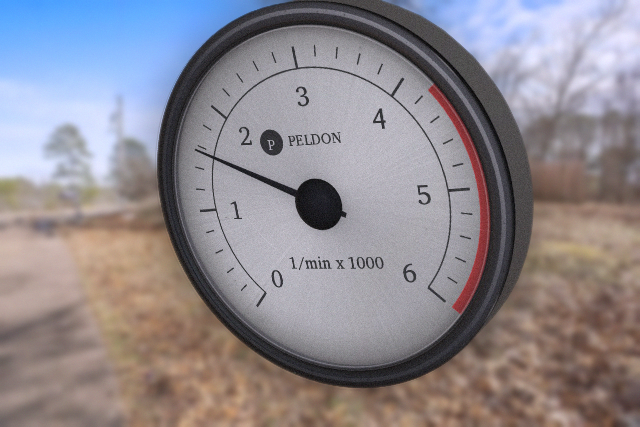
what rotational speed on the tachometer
1600 rpm
